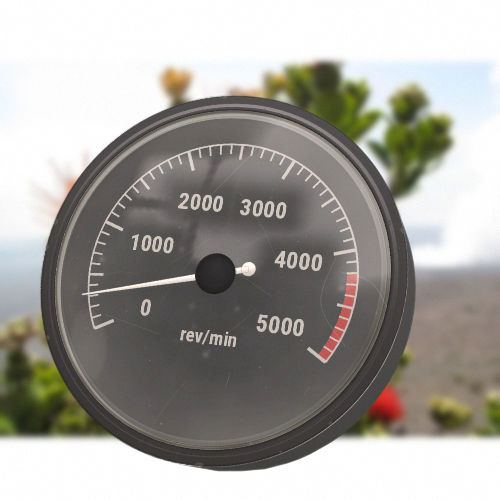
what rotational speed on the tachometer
300 rpm
